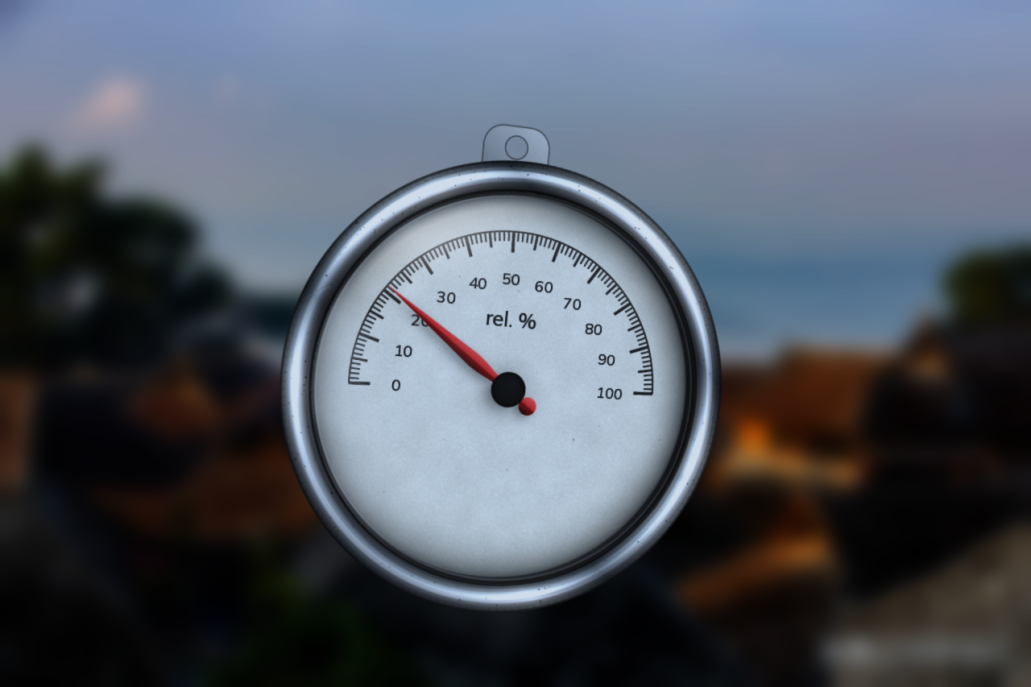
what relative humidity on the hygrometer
21 %
